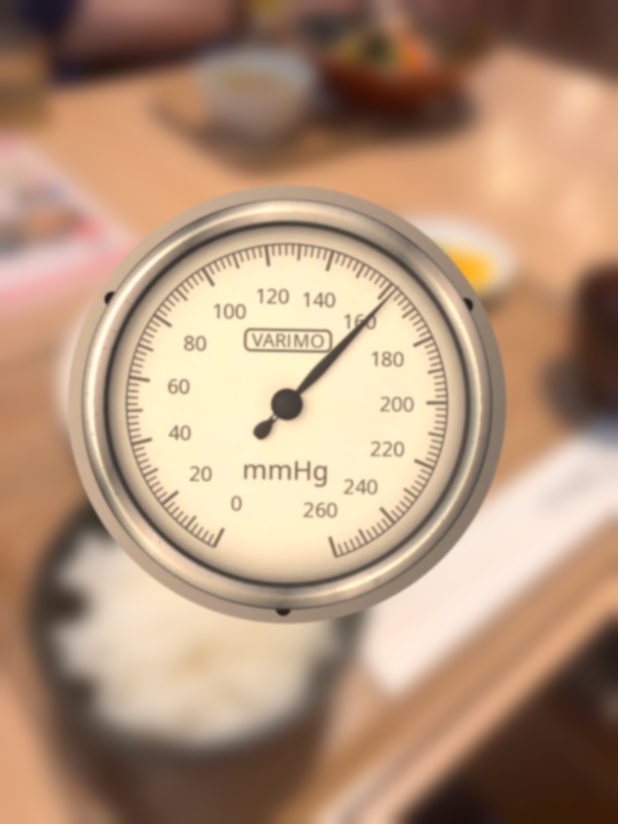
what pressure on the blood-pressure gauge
162 mmHg
